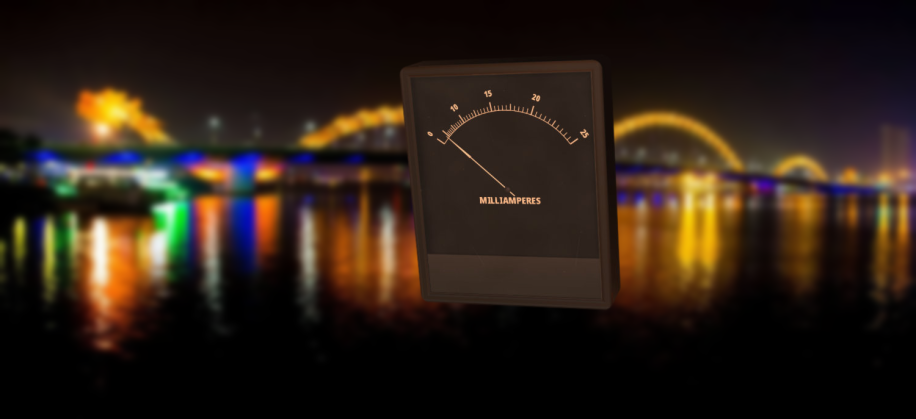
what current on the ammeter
5 mA
